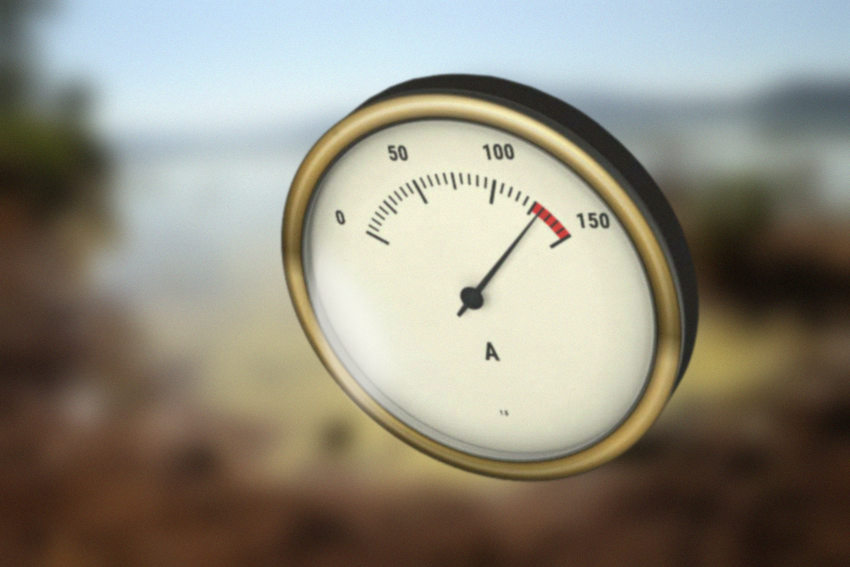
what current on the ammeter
130 A
